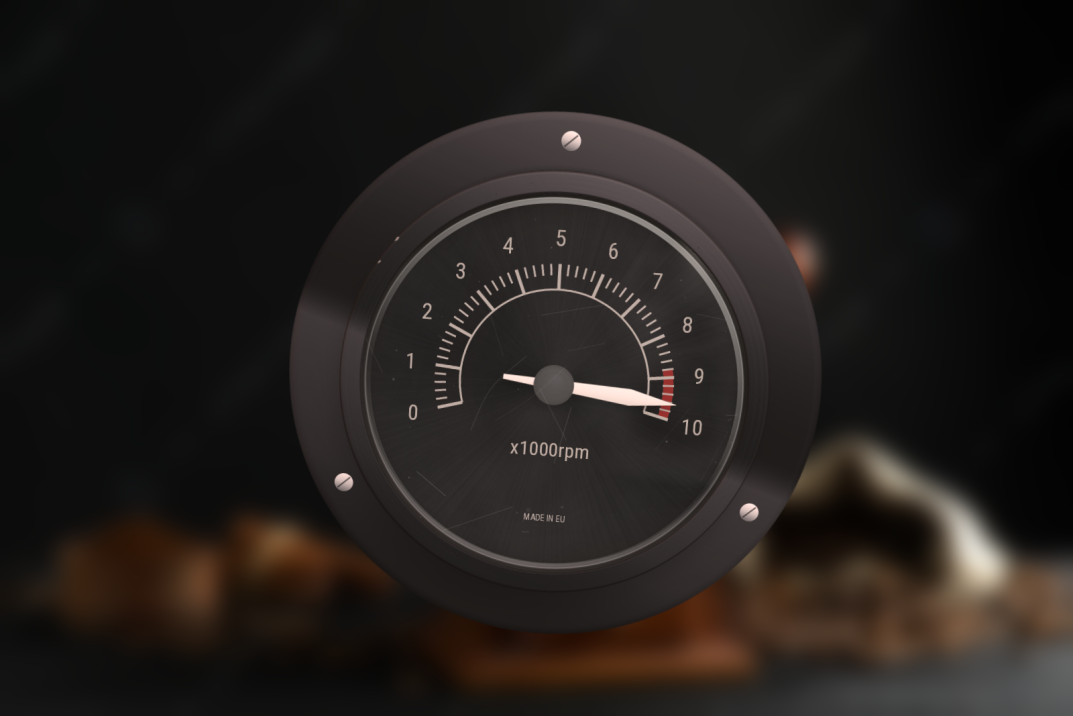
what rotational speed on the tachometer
9600 rpm
